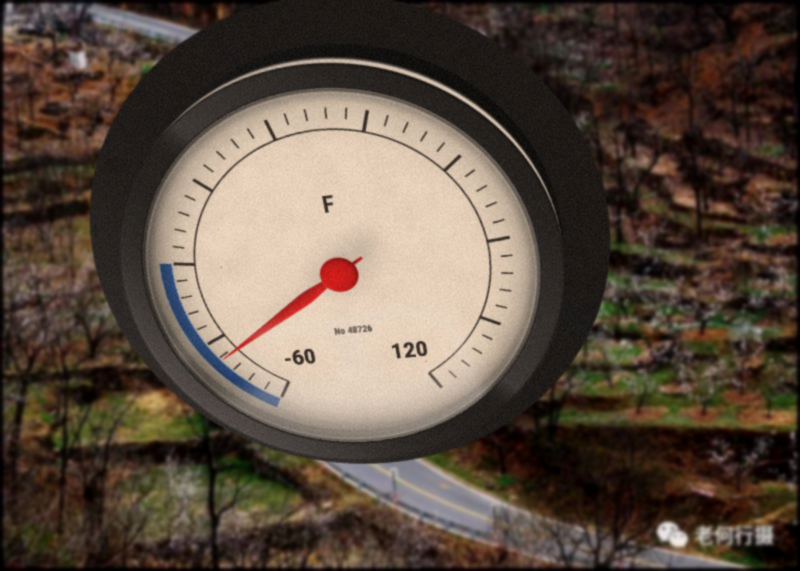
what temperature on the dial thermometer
-44 °F
